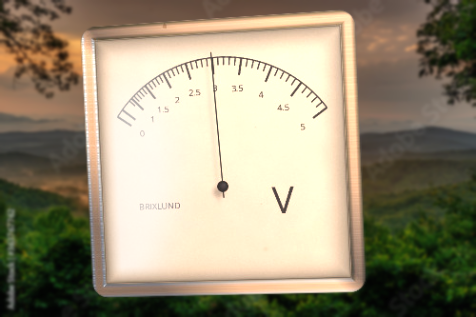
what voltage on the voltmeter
3 V
